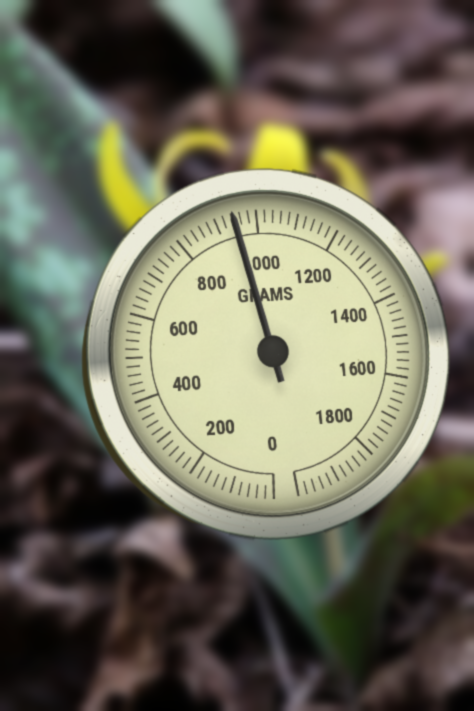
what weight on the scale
940 g
